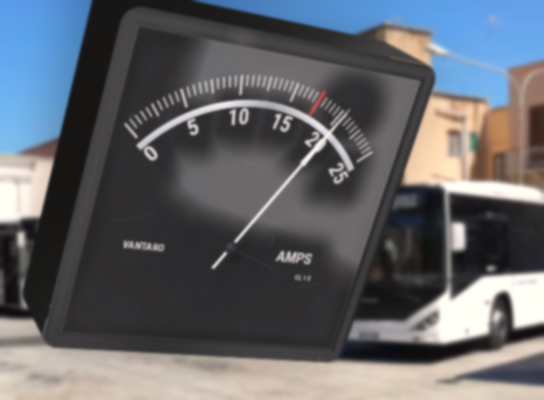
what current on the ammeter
20 A
